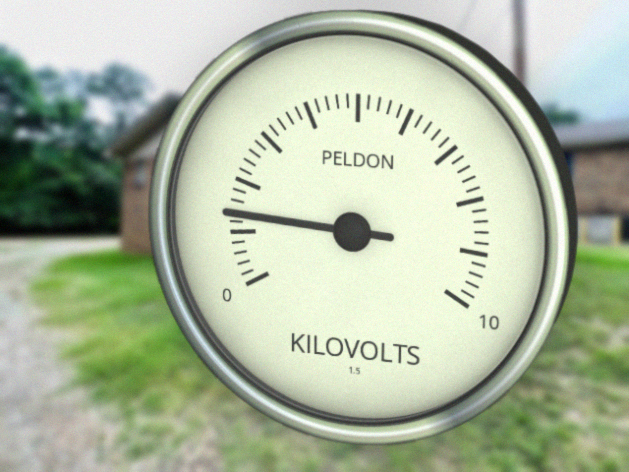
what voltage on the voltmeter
1.4 kV
